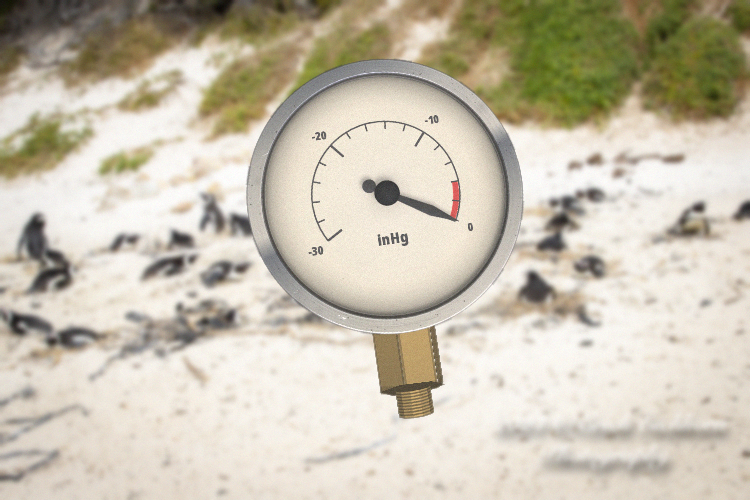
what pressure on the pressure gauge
0 inHg
